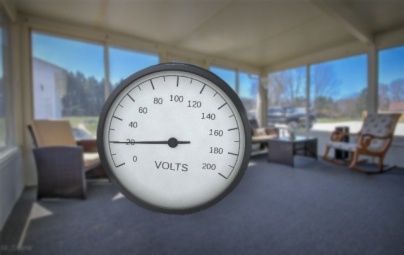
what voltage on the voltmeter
20 V
